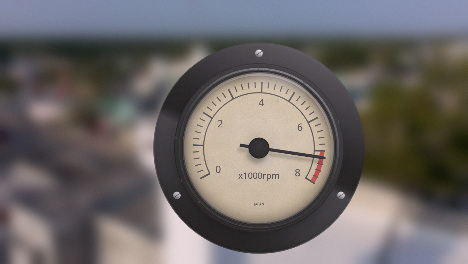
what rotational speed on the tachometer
7200 rpm
